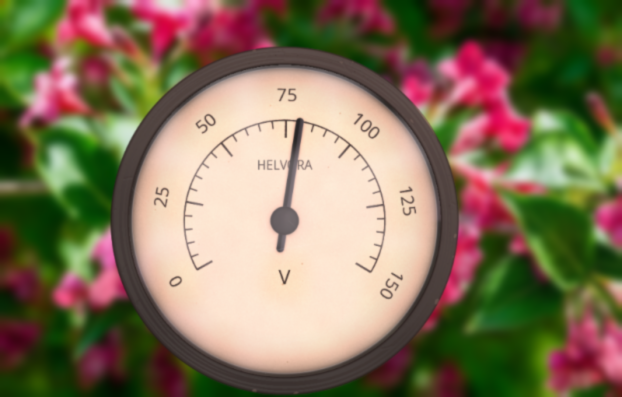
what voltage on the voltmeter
80 V
